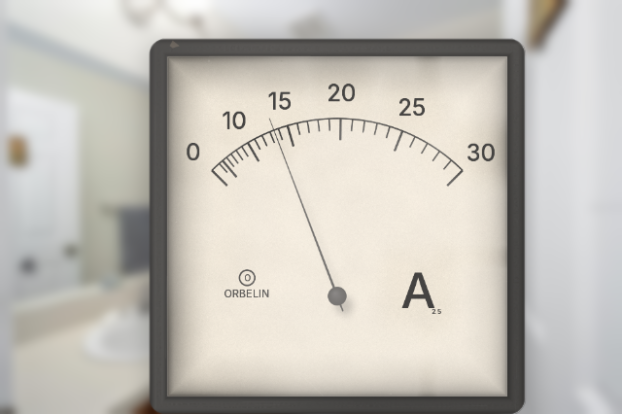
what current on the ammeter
13.5 A
